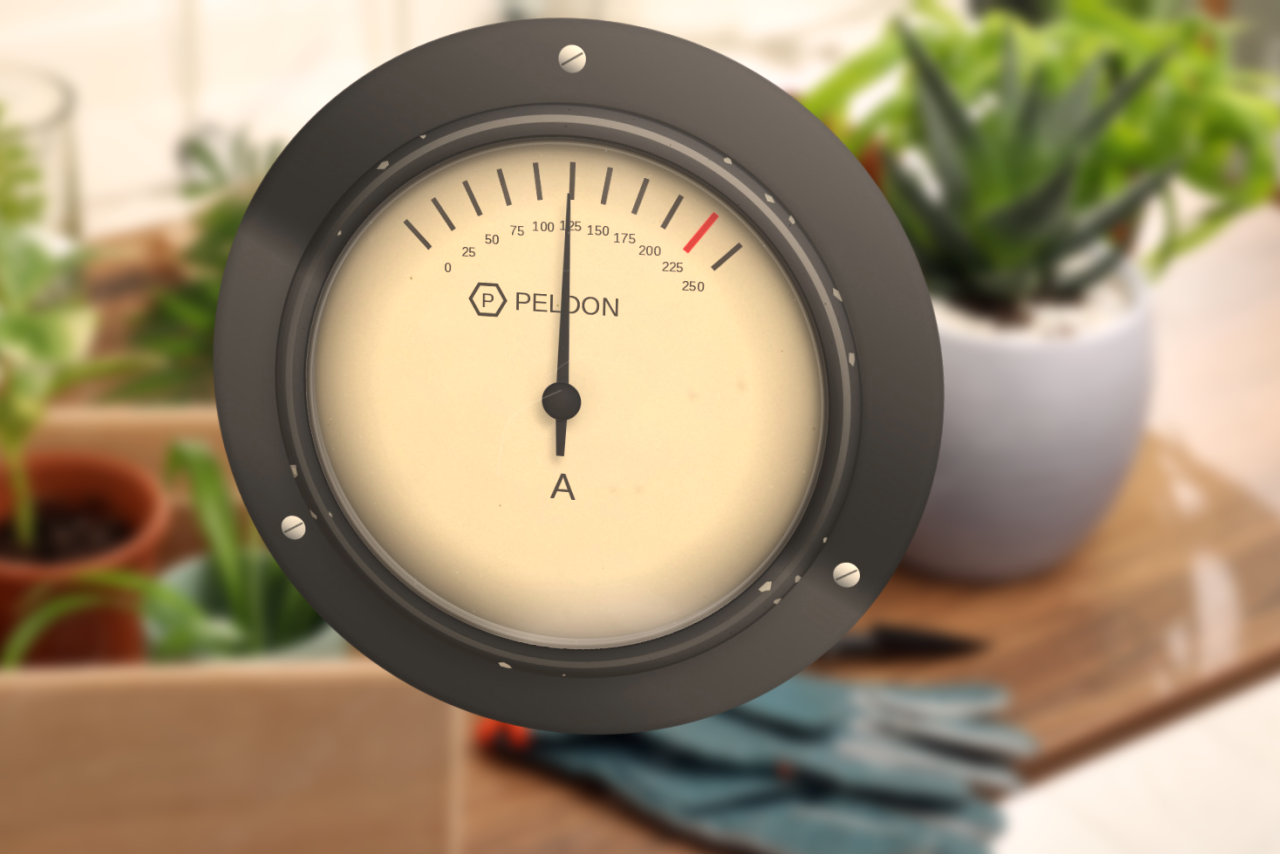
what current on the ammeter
125 A
